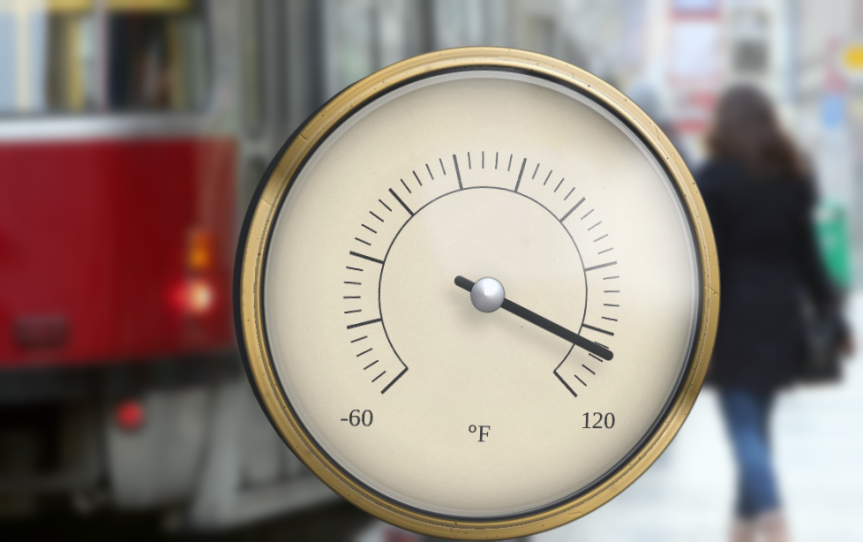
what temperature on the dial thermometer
106 °F
